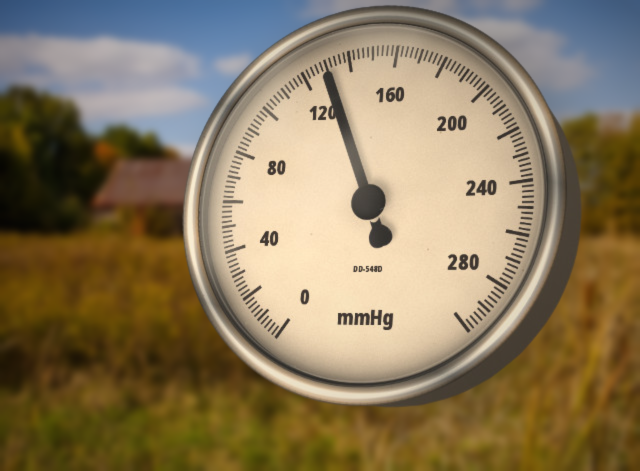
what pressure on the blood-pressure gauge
130 mmHg
